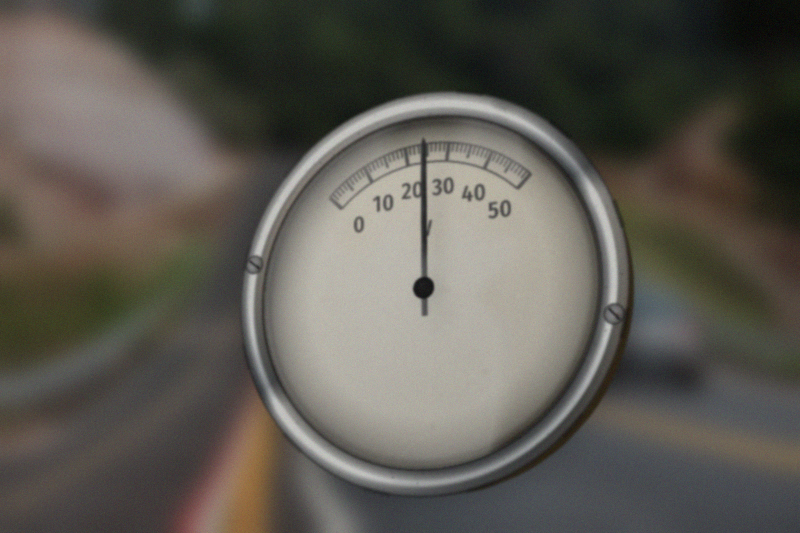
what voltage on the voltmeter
25 V
